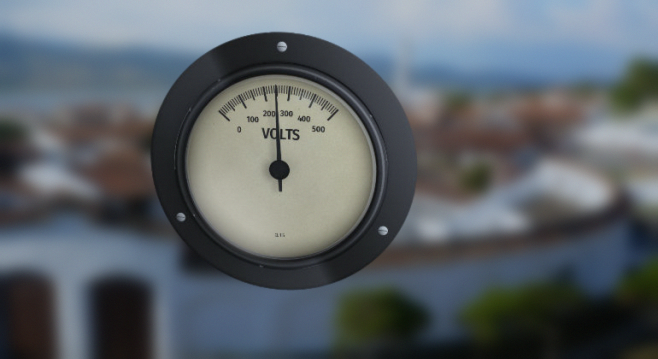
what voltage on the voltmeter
250 V
